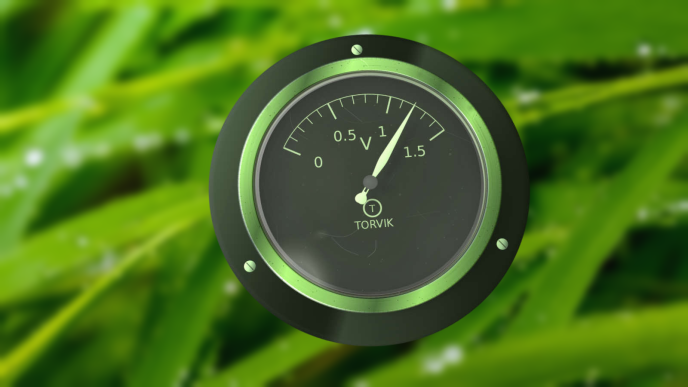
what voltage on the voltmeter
1.2 V
